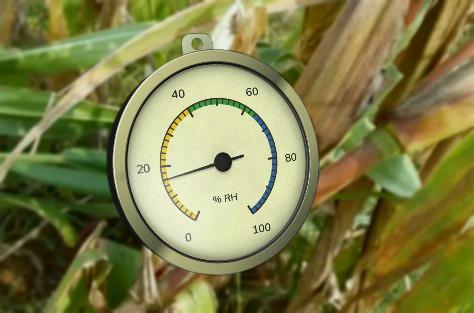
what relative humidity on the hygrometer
16 %
